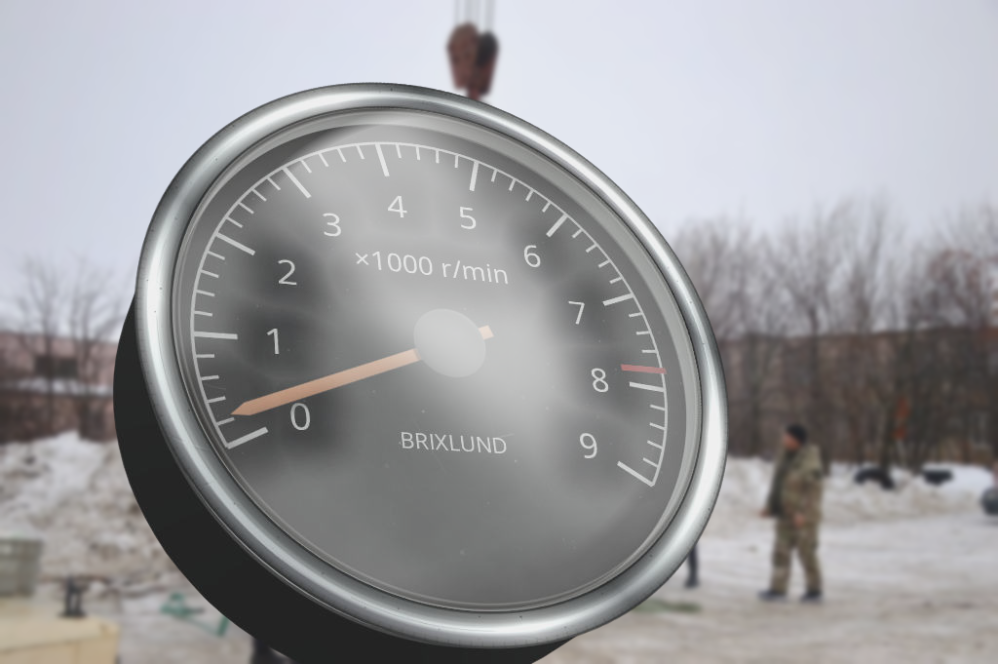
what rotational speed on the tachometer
200 rpm
